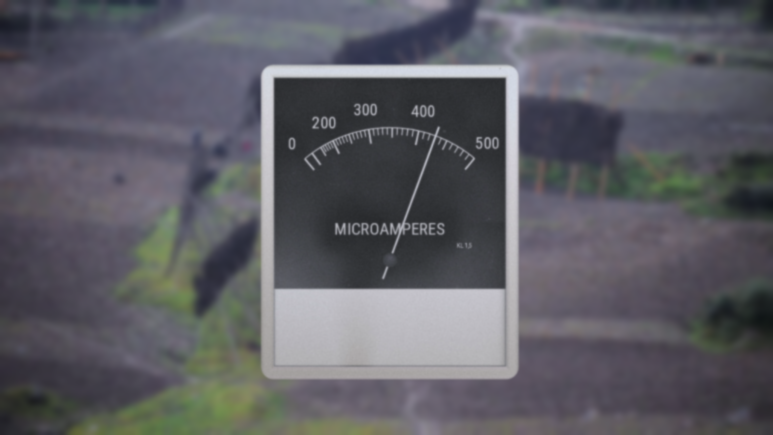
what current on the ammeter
430 µA
